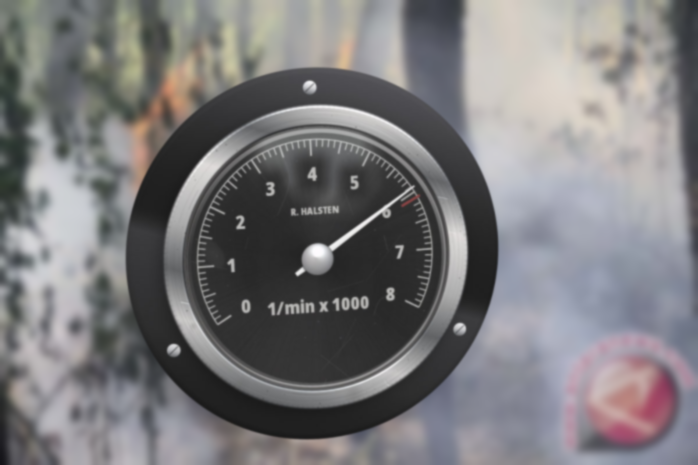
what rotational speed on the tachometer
5900 rpm
